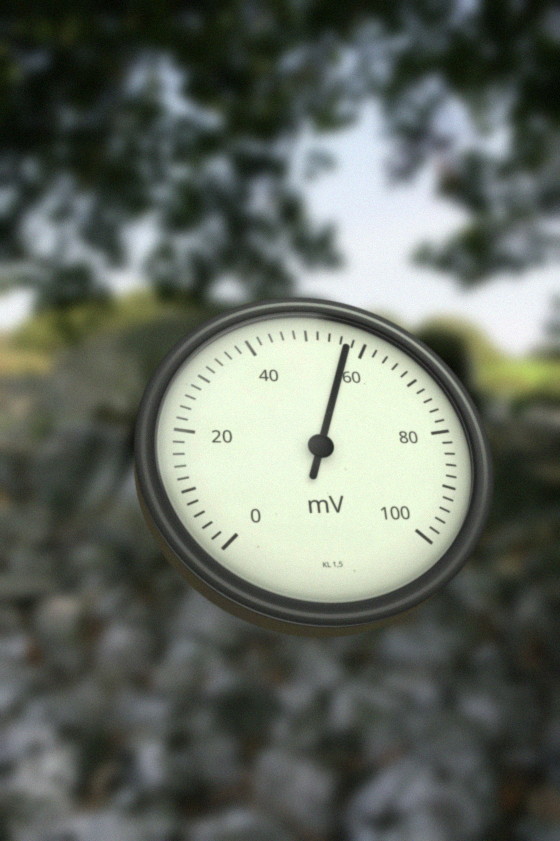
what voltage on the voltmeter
57 mV
